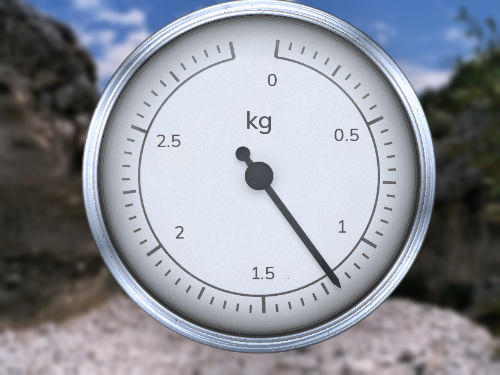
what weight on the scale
1.2 kg
